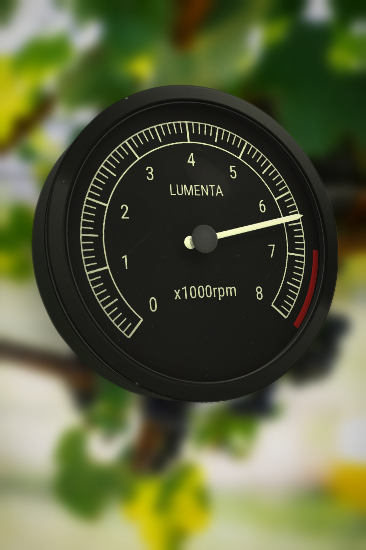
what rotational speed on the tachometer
6400 rpm
